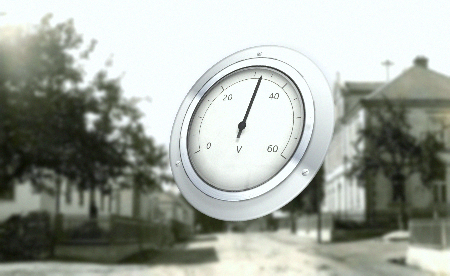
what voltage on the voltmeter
32.5 V
